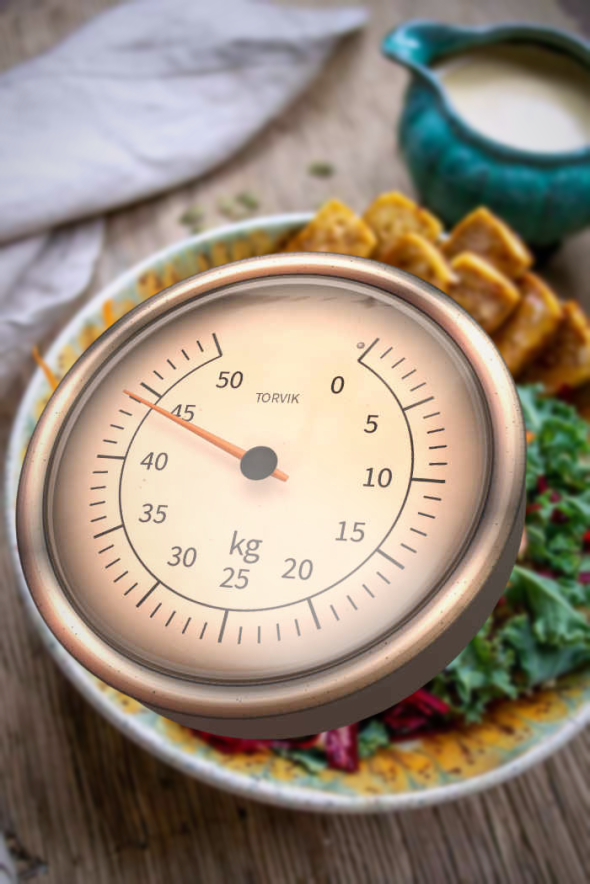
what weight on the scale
44 kg
